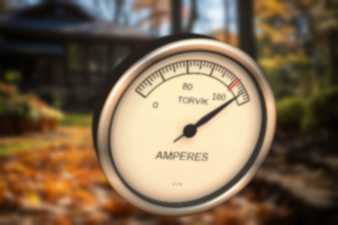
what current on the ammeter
180 A
